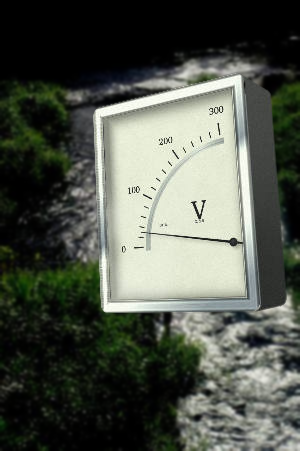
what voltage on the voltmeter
30 V
